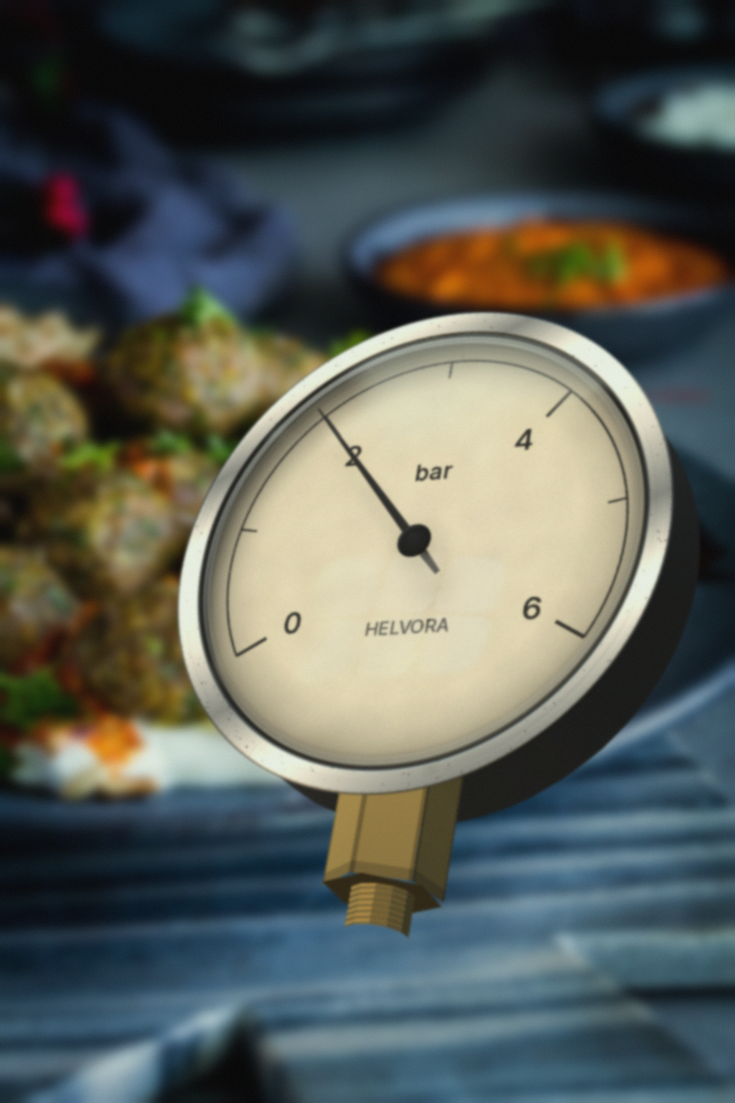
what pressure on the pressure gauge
2 bar
